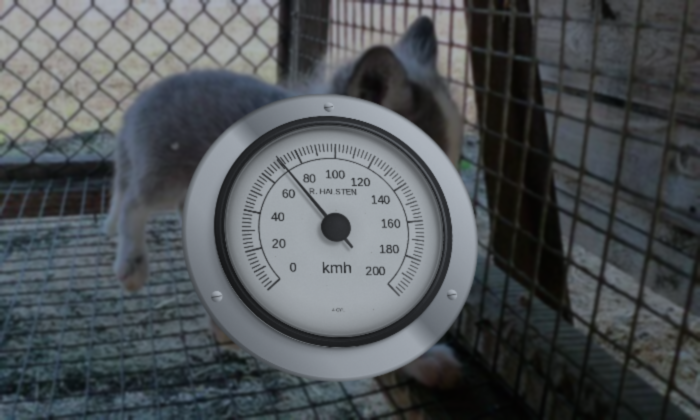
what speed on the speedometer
70 km/h
